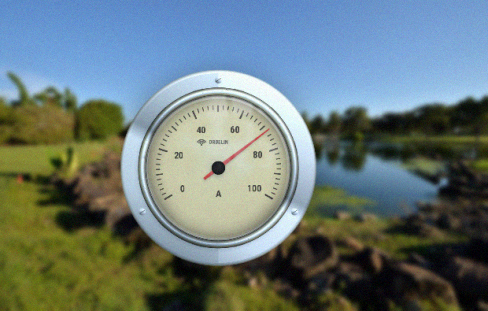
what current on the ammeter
72 A
